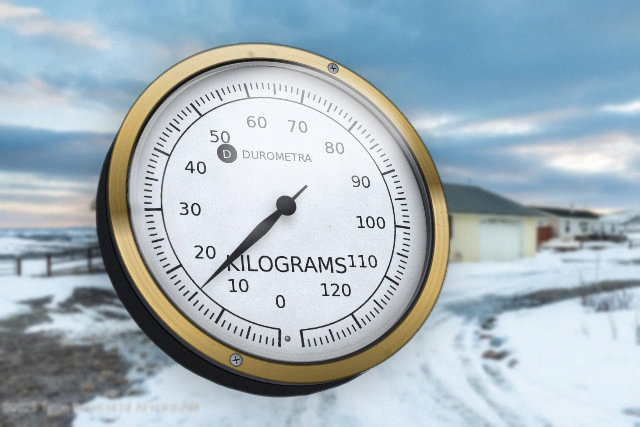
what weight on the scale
15 kg
